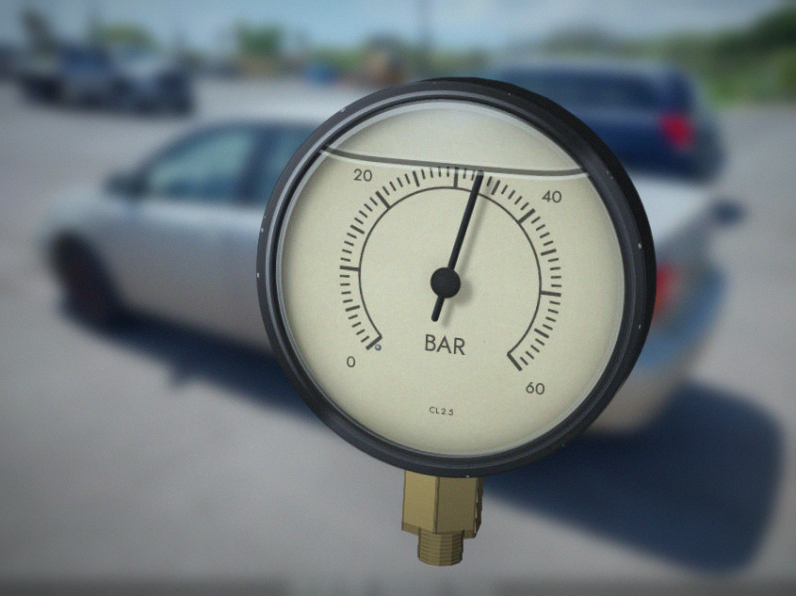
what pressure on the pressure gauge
33 bar
